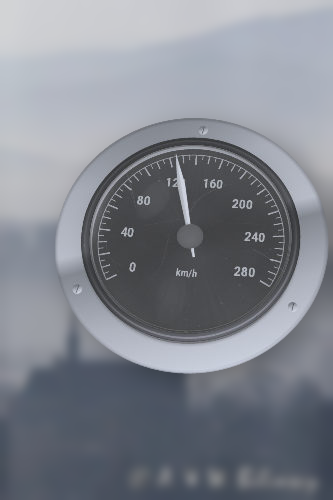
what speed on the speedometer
125 km/h
